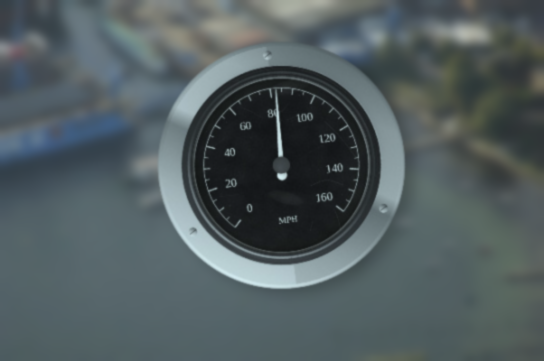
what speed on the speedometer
82.5 mph
